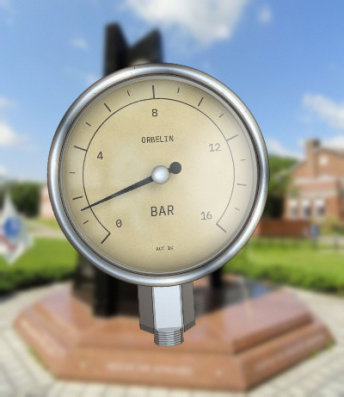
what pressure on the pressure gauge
1.5 bar
